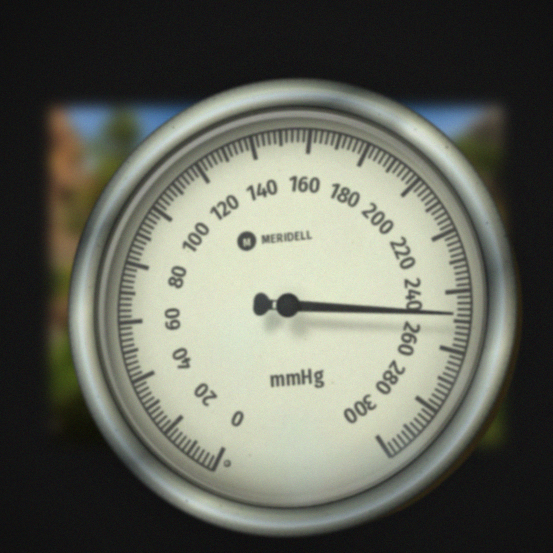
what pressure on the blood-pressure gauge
248 mmHg
